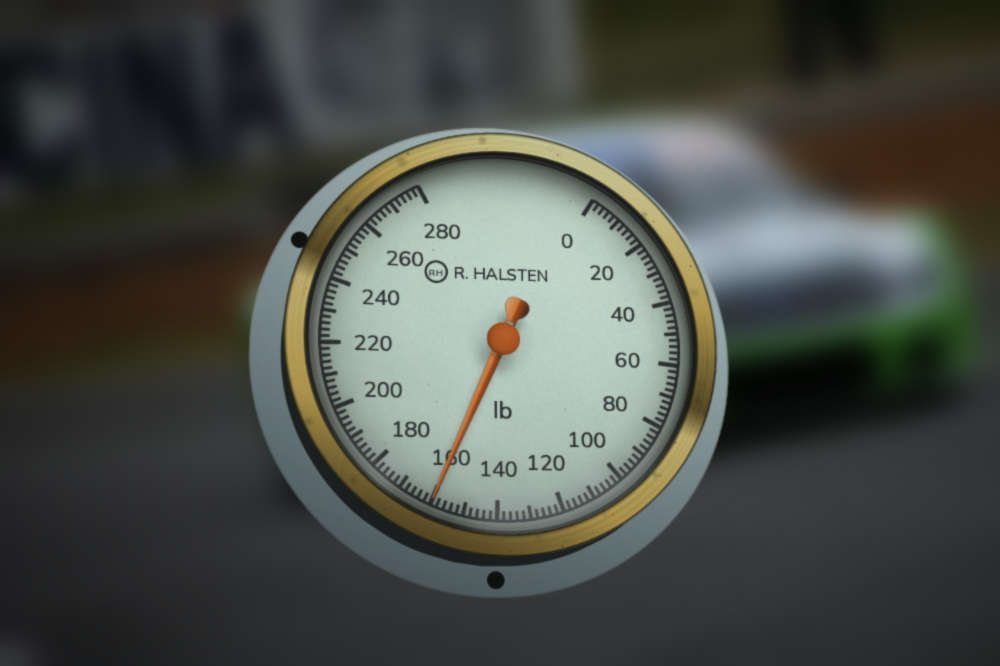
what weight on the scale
160 lb
